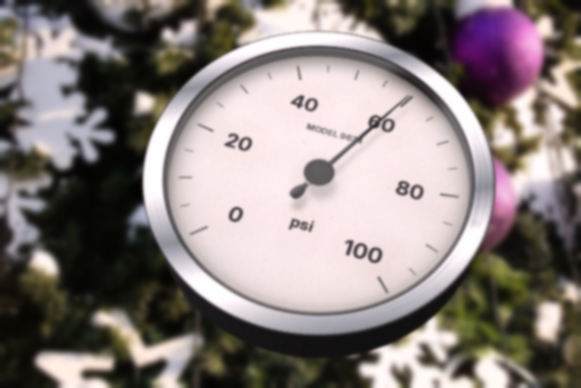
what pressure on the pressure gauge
60 psi
